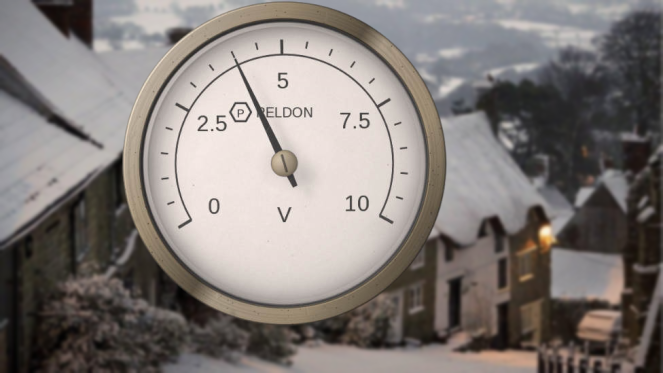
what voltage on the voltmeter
4 V
